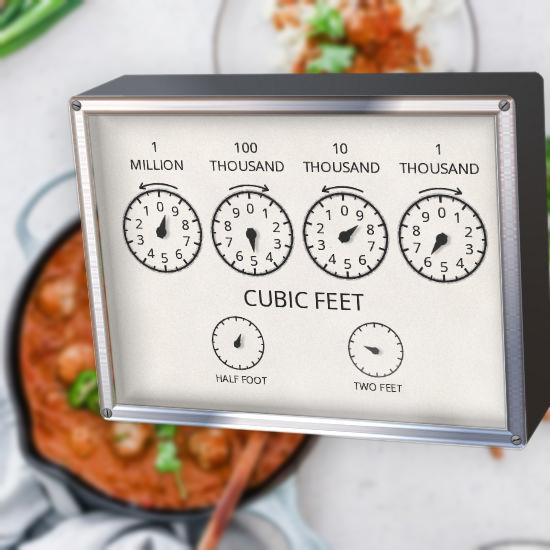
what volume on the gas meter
948600 ft³
